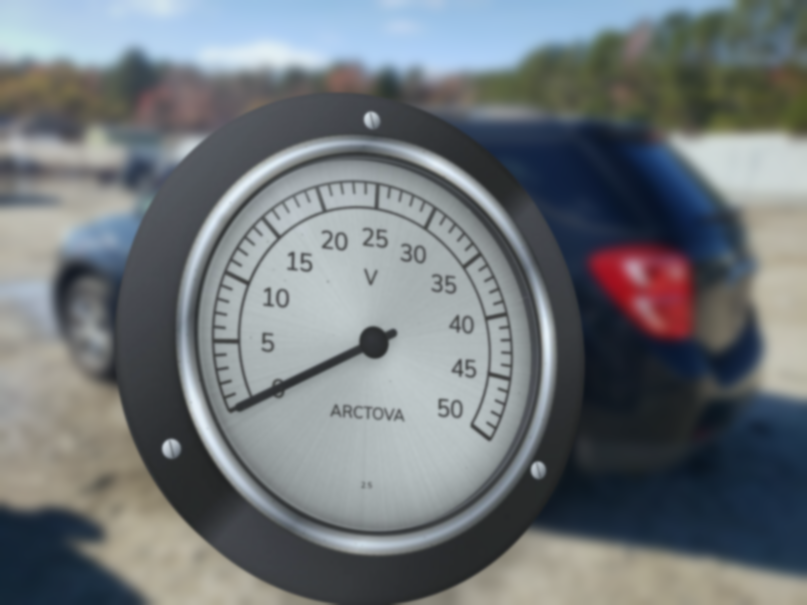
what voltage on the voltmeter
0 V
